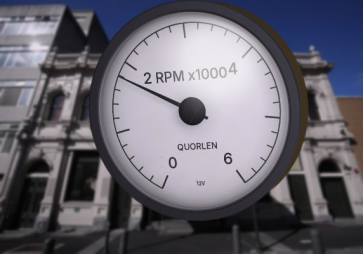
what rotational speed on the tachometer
1800 rpm
